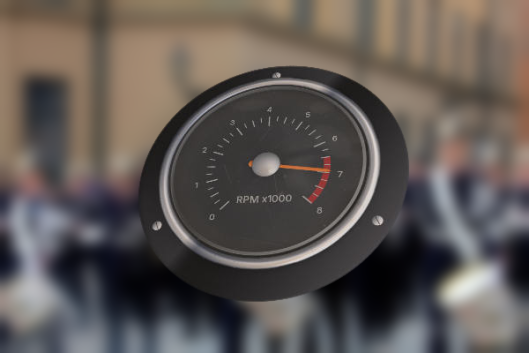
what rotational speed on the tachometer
7000 rpm
